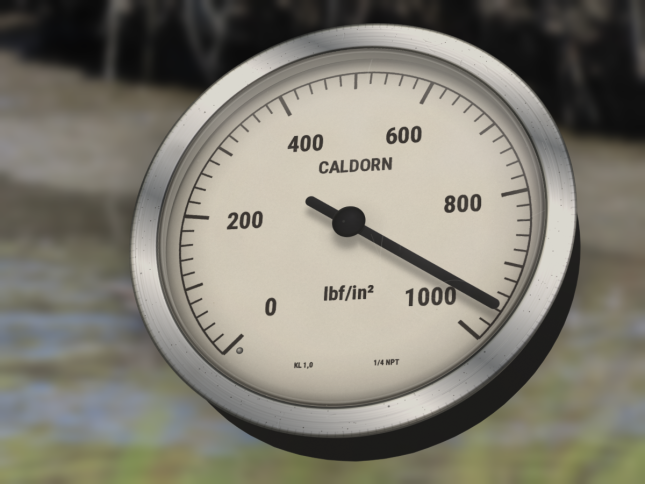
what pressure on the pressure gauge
960 psi
